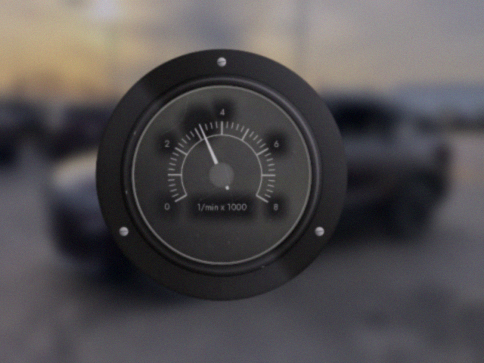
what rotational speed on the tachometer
3200 rpm
